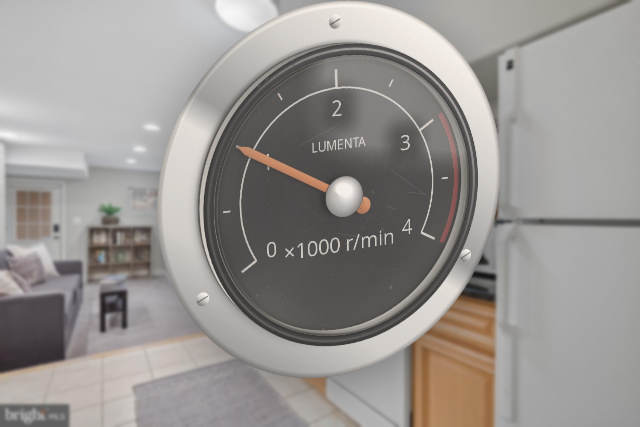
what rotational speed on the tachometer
1000 rpm
